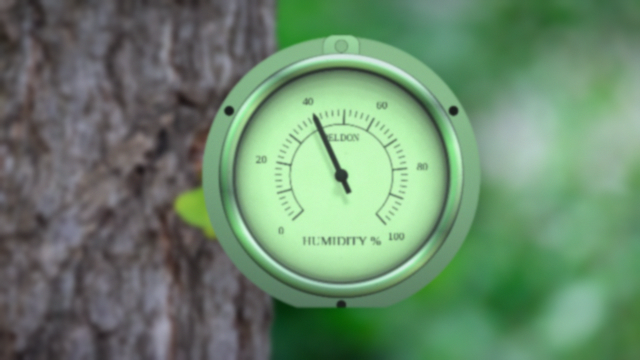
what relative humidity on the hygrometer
40 %
